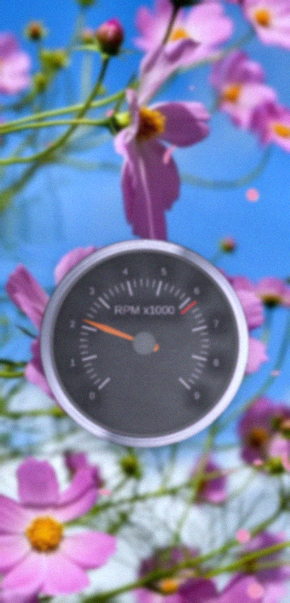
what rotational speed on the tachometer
2200 rpm
